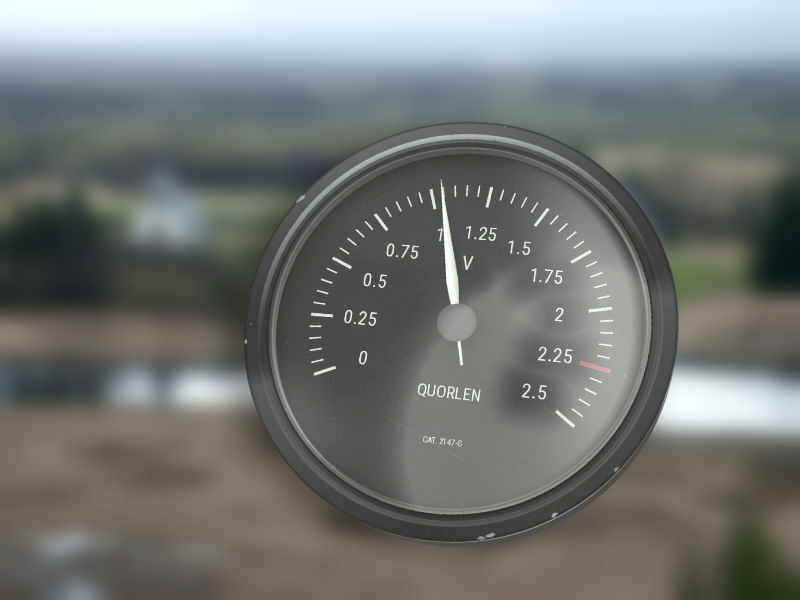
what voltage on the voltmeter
1.05 V
